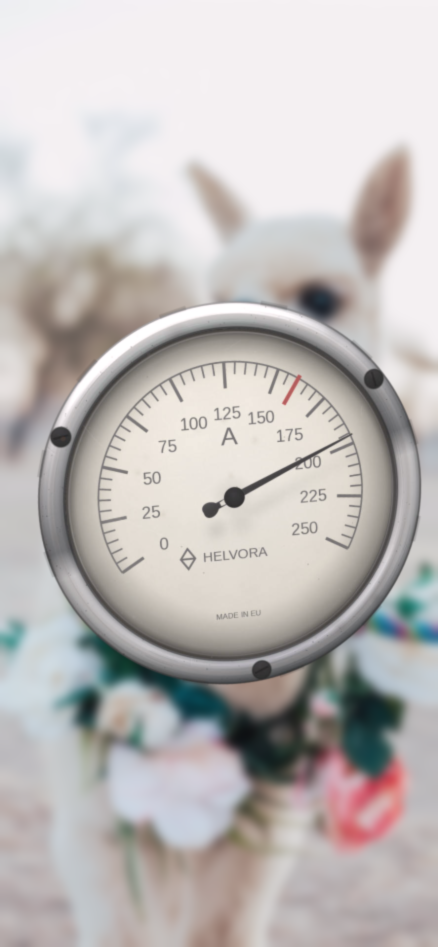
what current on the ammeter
195 A
